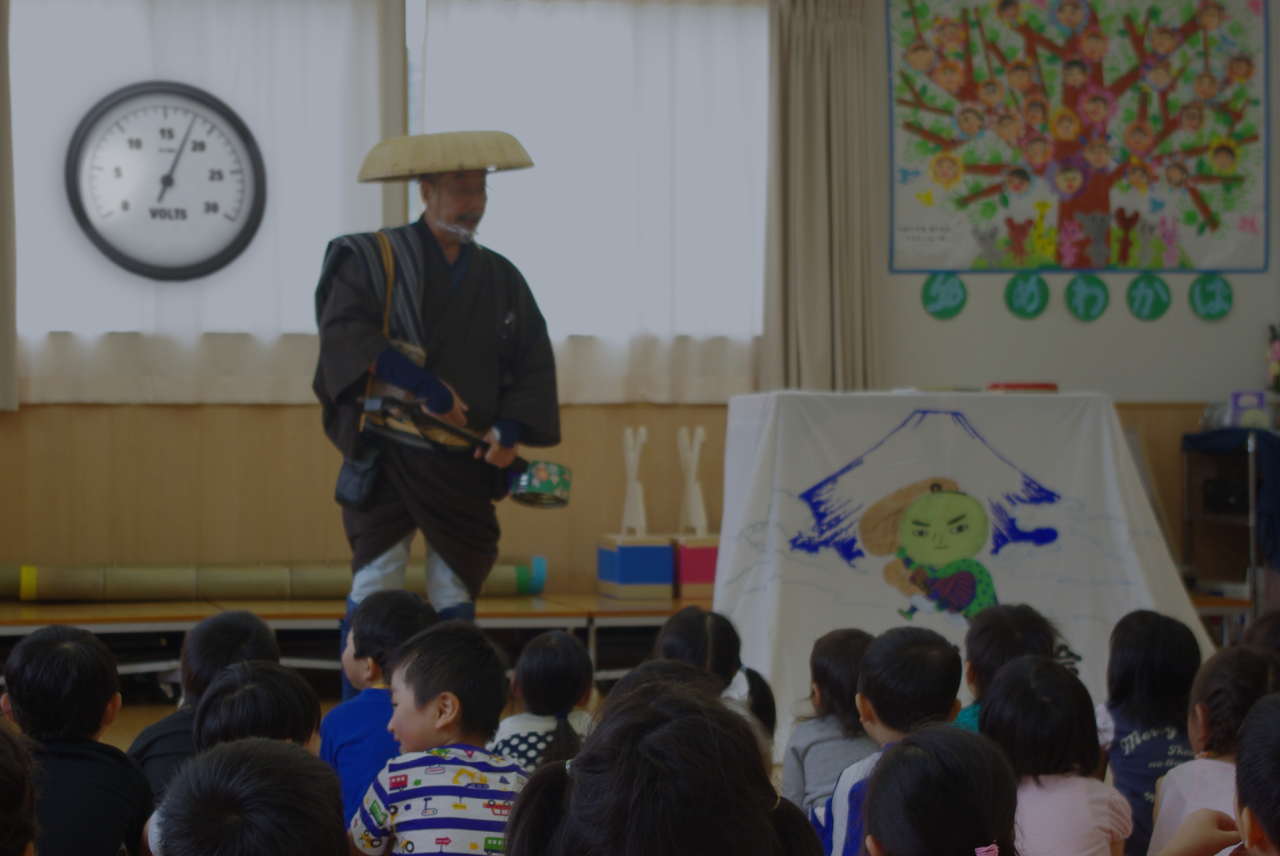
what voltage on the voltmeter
18 V
